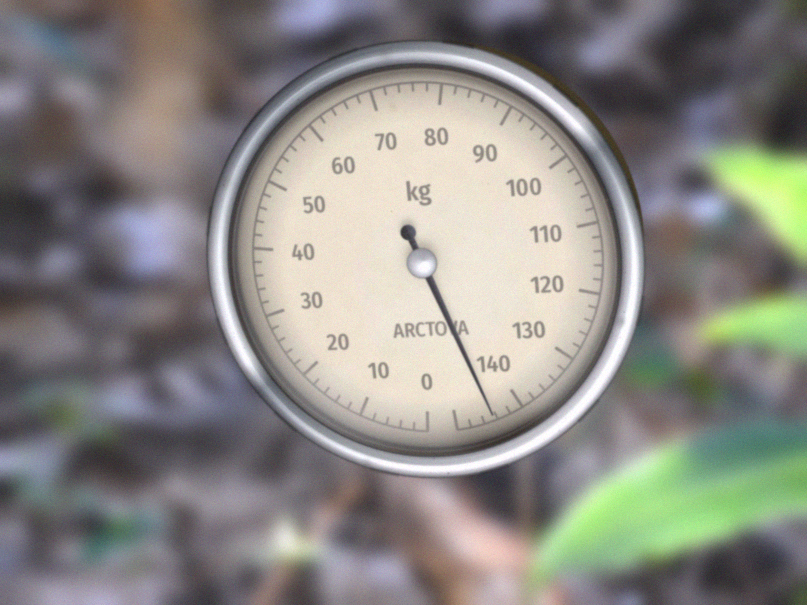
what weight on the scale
144 kg
